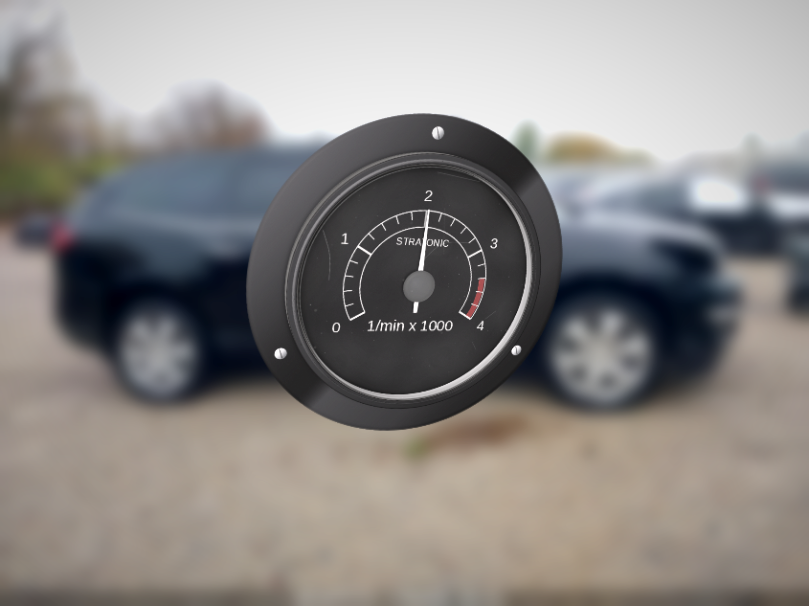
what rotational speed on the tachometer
2000 rpm
